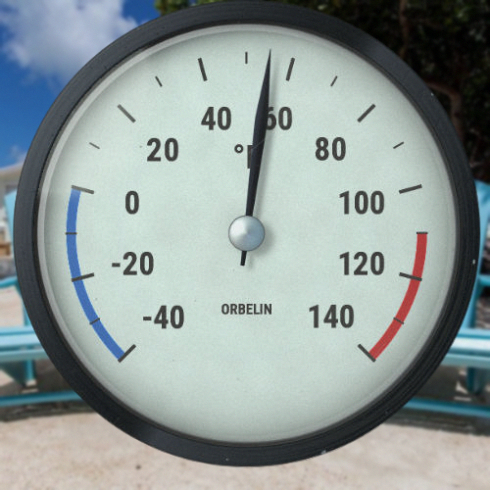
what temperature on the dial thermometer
55 °F
